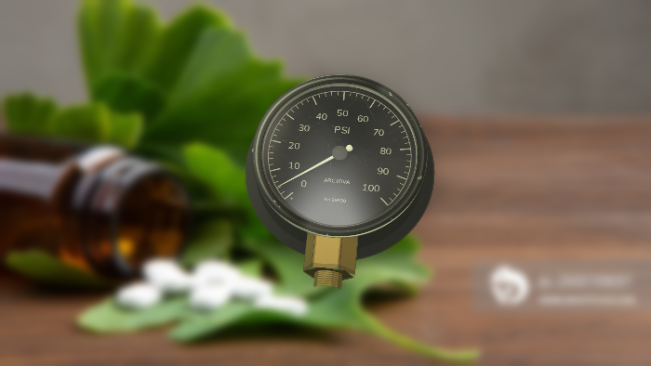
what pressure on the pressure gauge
4 psi
